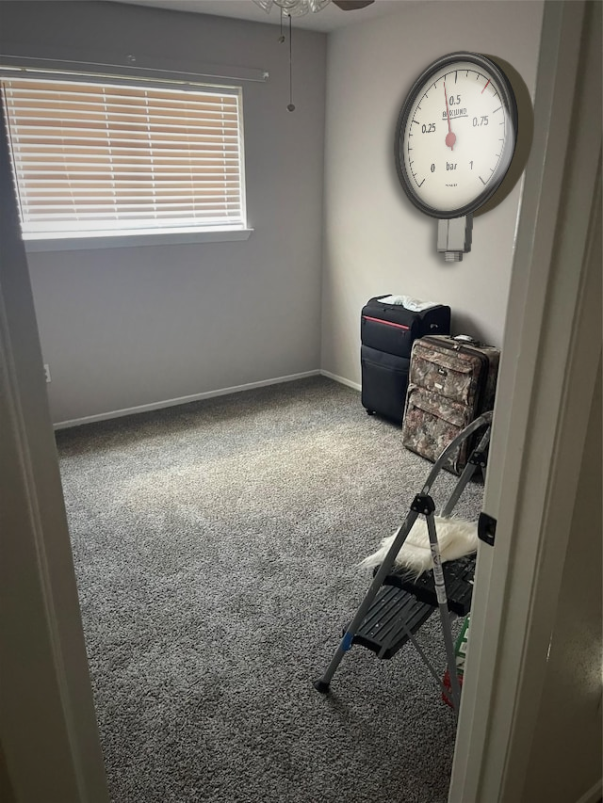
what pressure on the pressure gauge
0.45 bar
